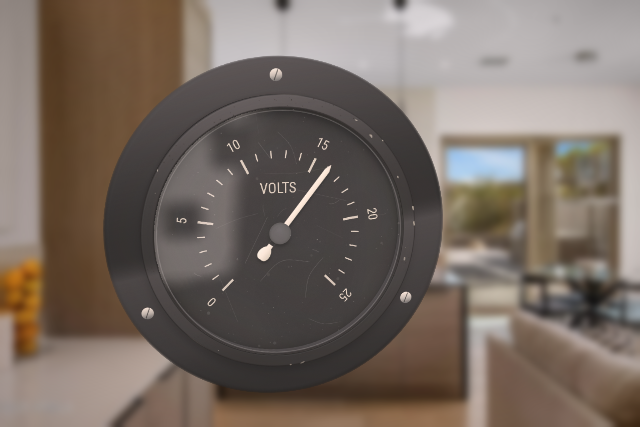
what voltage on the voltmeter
16 V
